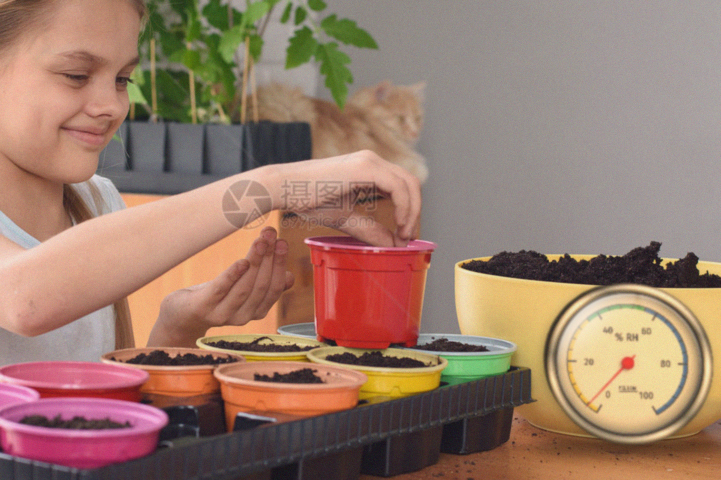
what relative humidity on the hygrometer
4 %
